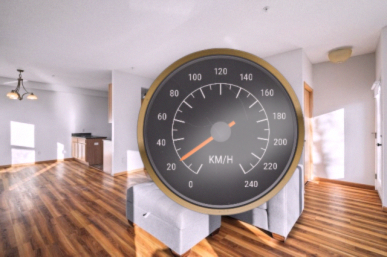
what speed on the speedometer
20 km/h
